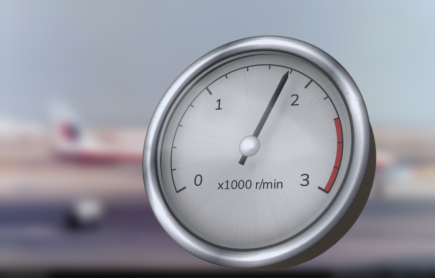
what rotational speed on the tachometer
1800 rpm
